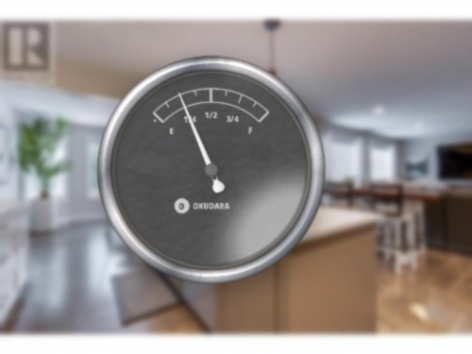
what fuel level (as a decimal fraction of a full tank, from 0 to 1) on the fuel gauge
0.25
